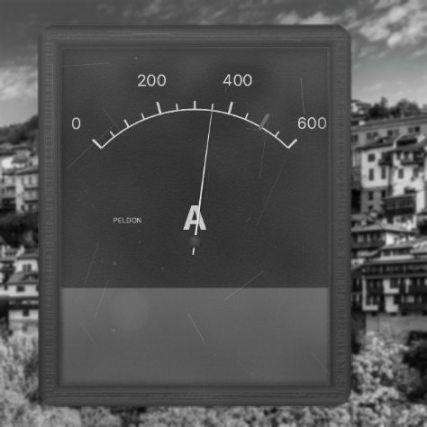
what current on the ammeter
350 A
